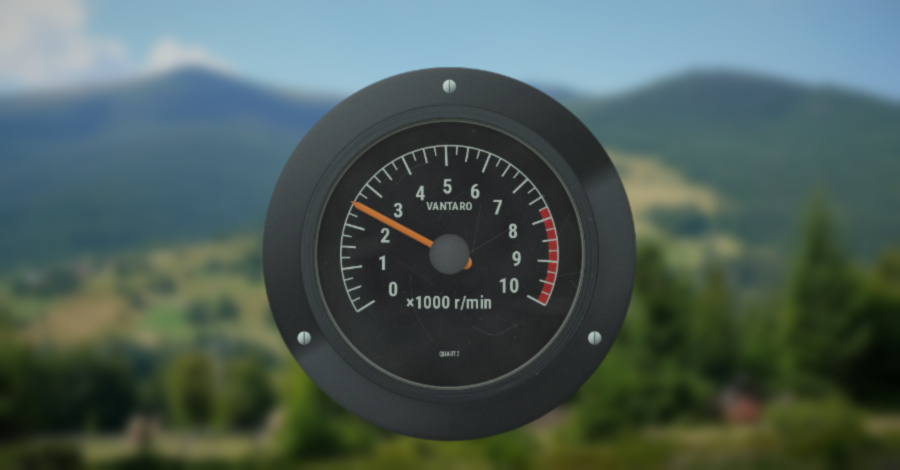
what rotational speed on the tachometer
2500 rpm
